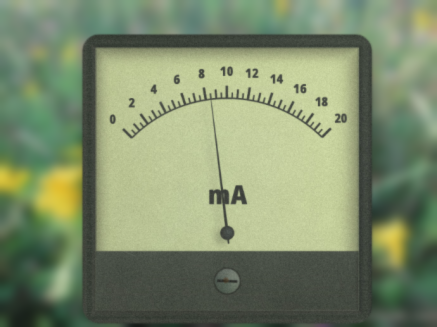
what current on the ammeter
8.5 mA
